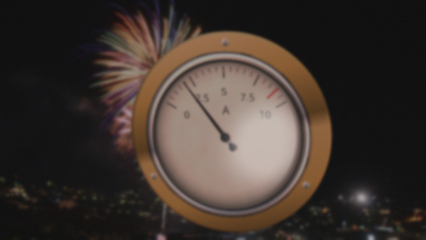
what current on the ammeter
2 A
